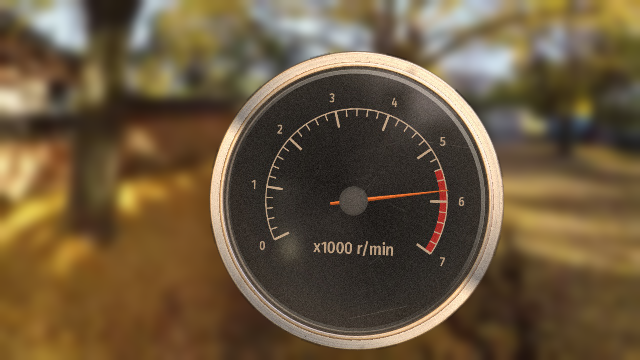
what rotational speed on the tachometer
5800 rpm
